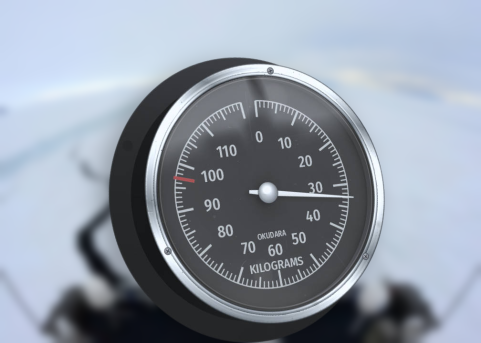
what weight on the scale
33 kg
